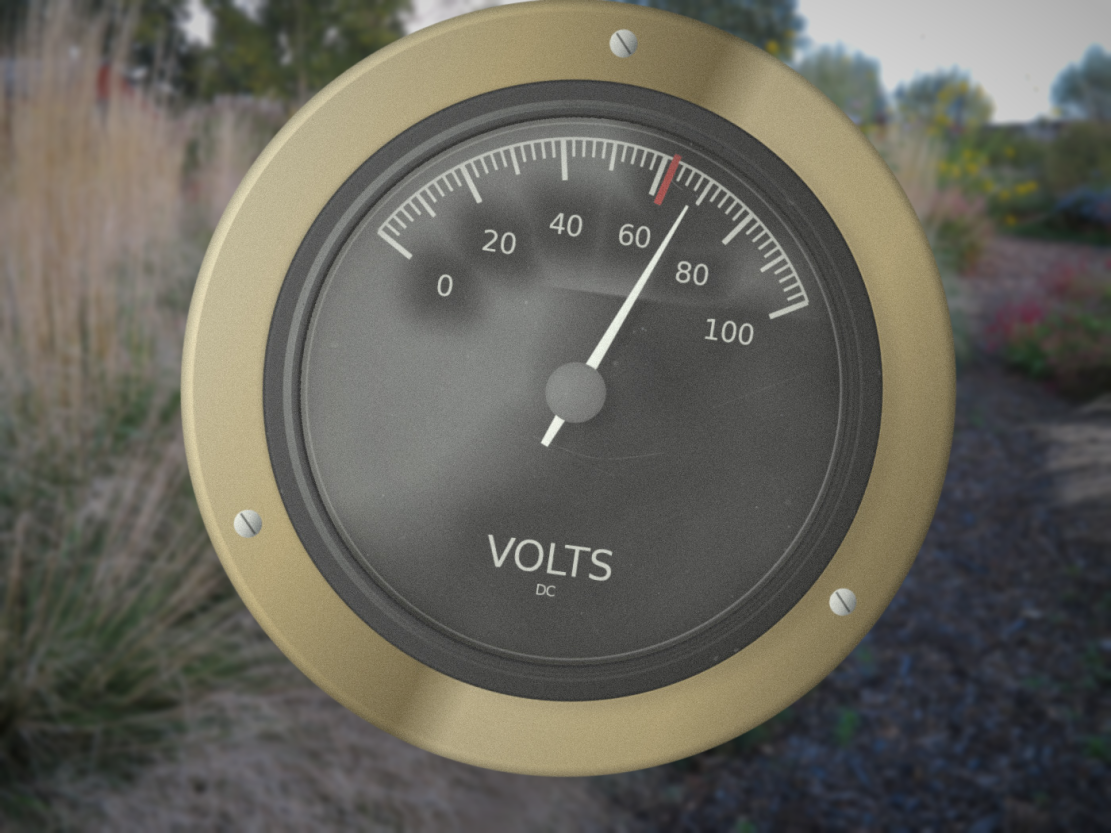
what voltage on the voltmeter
68 V
